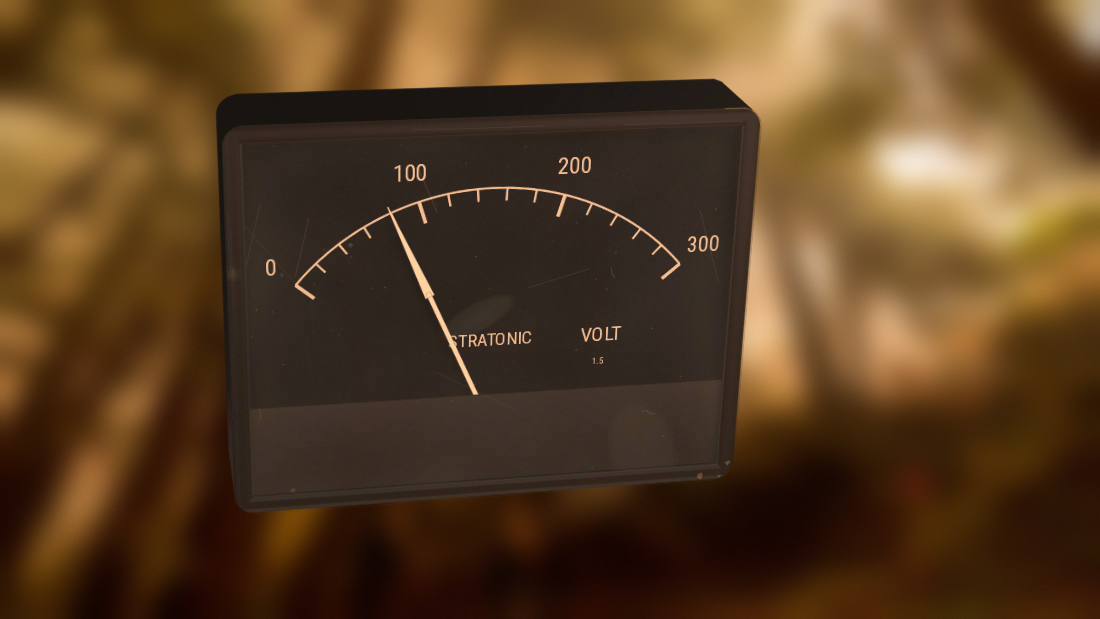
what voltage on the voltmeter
80 V
